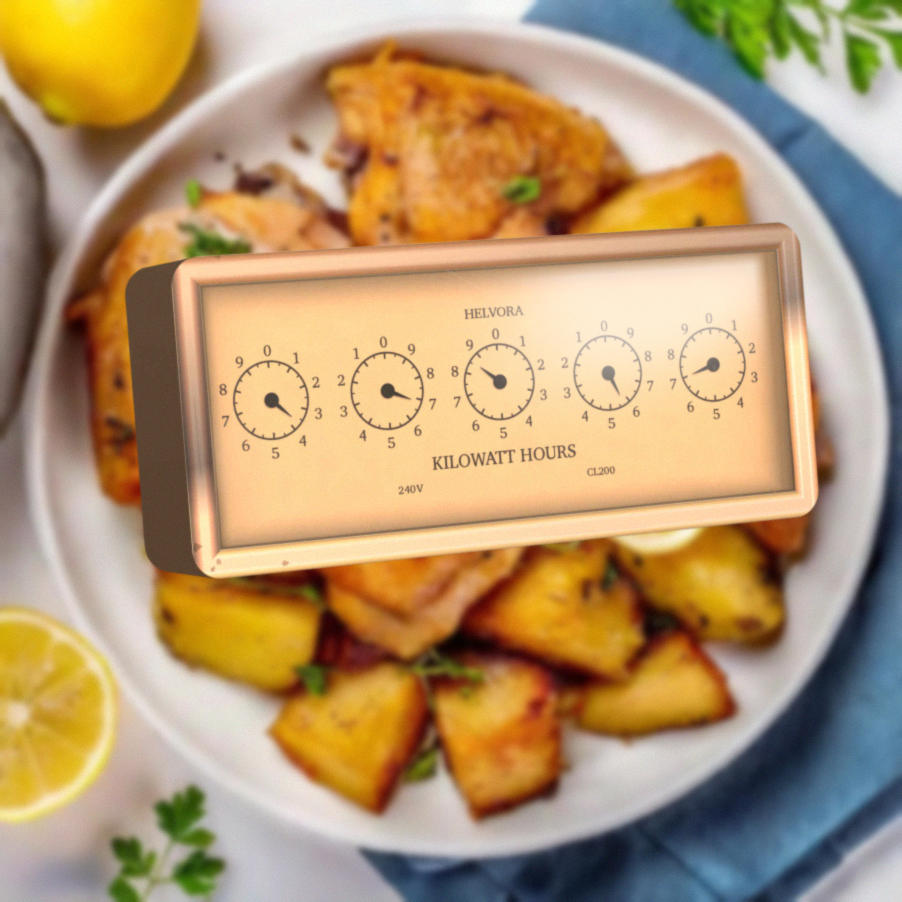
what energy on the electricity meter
36857 kWh
